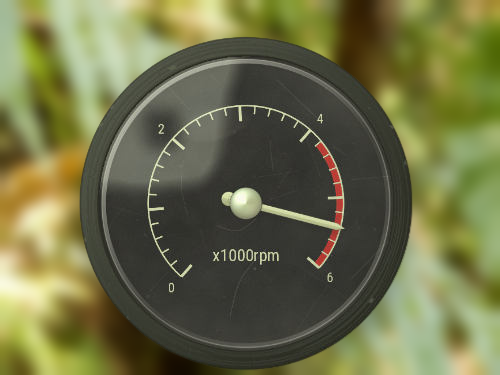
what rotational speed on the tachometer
5400 rpm
